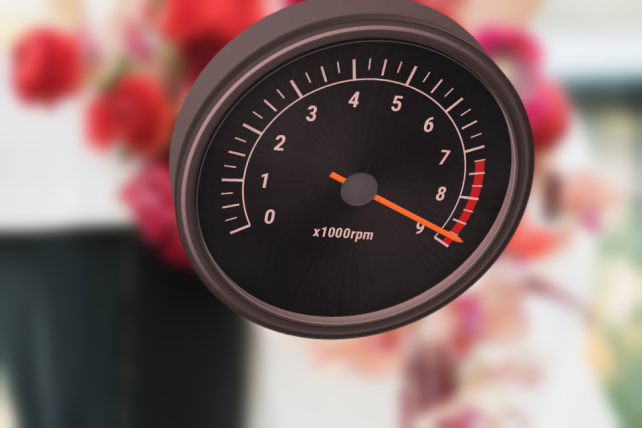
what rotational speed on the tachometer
8750 rpm
